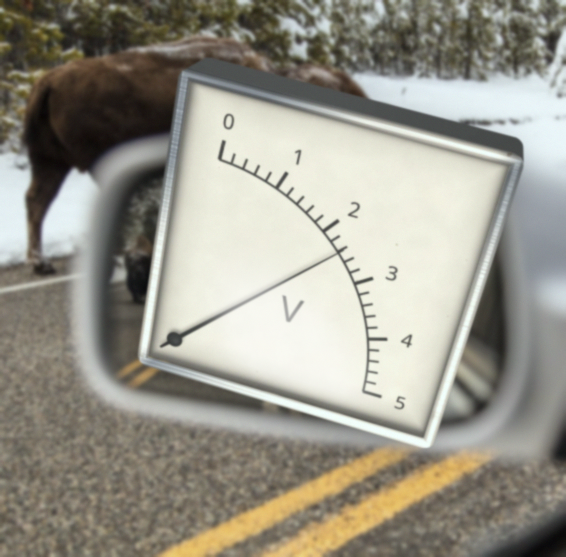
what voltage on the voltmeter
2.4 V
